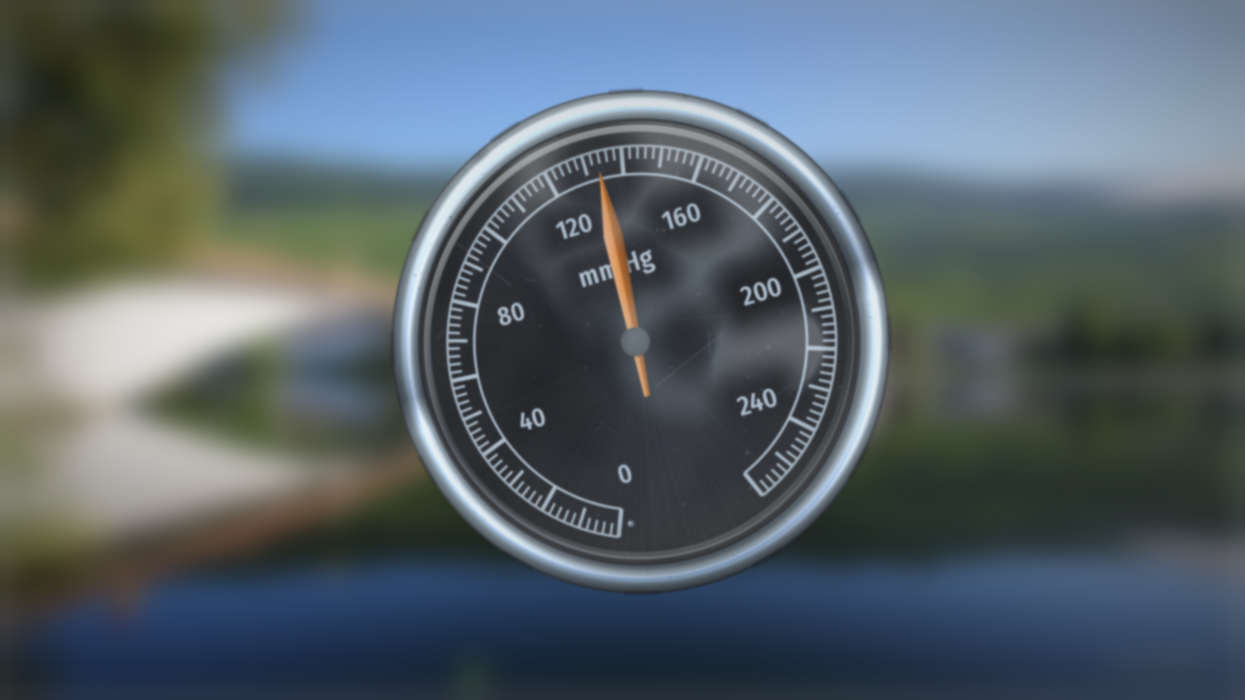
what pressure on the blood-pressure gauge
134 mmHg
